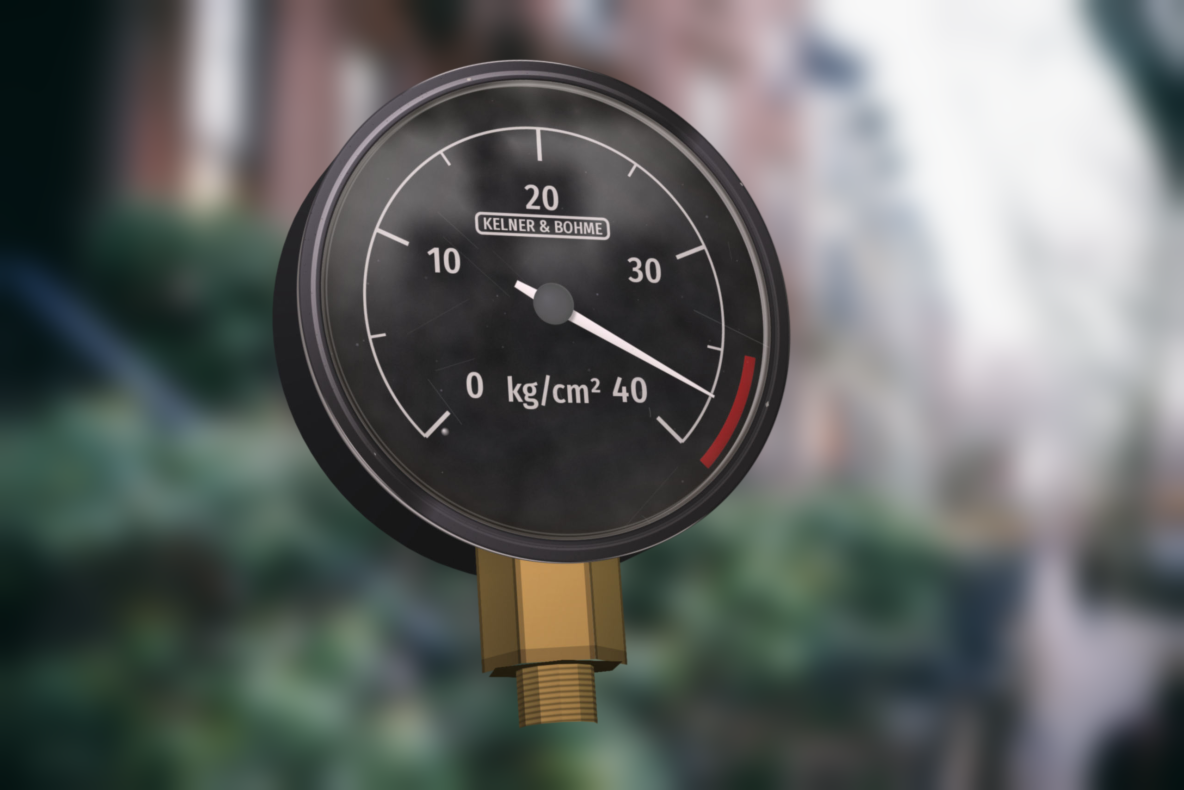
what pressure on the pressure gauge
37.5 kg/cm²
